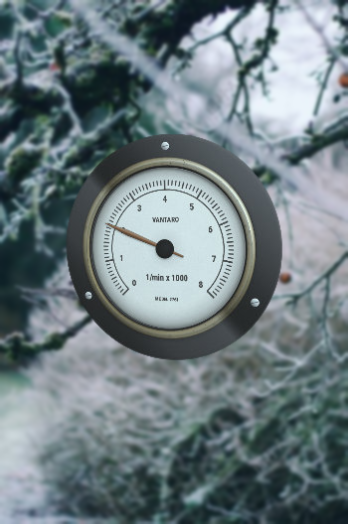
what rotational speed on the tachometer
2000 rpm
